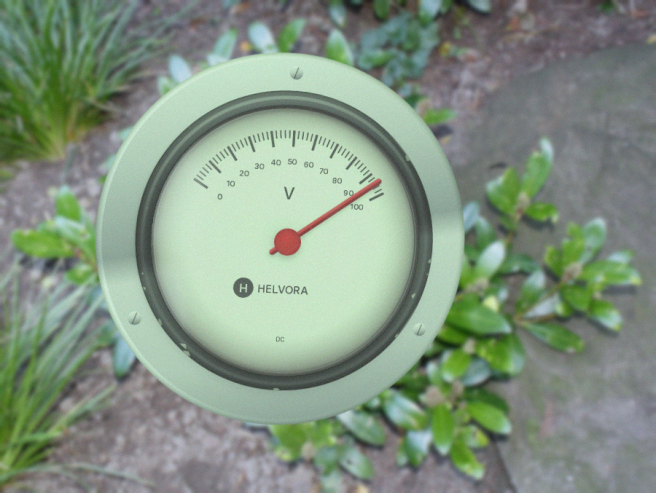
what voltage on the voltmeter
94 V
